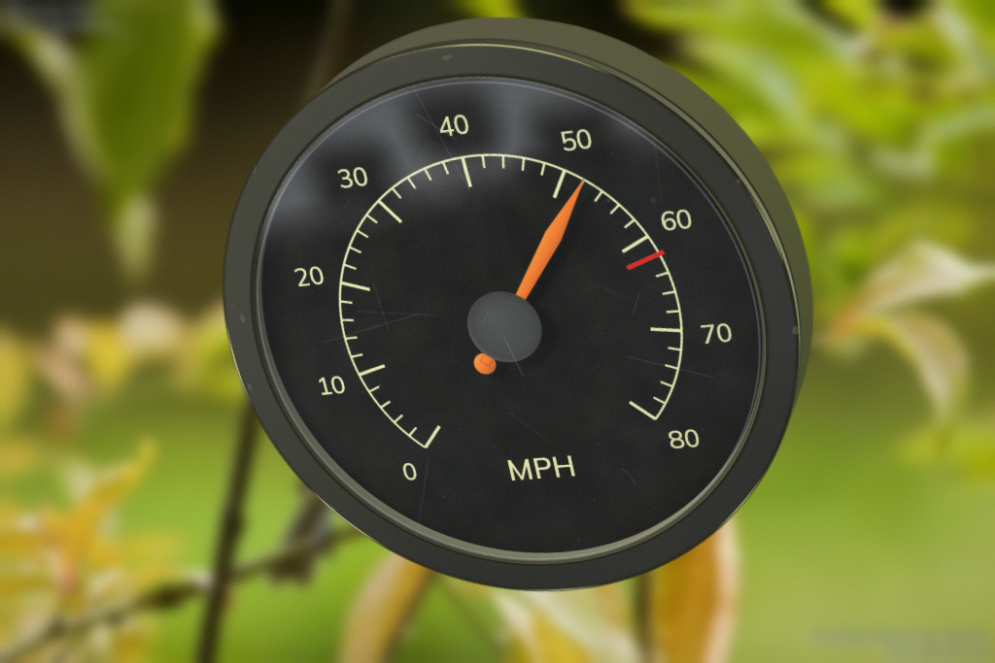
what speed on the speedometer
52 mph
